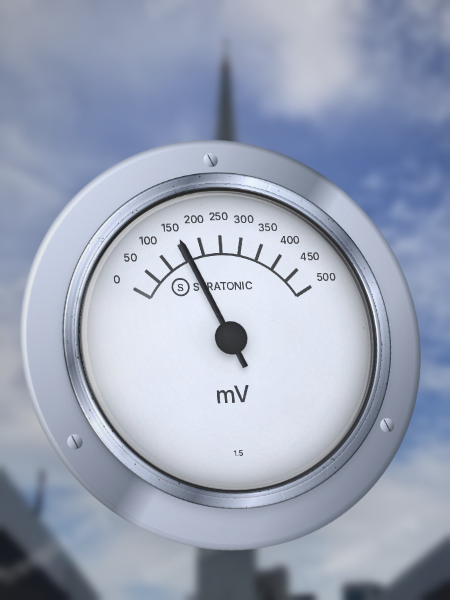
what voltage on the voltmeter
150 mV
